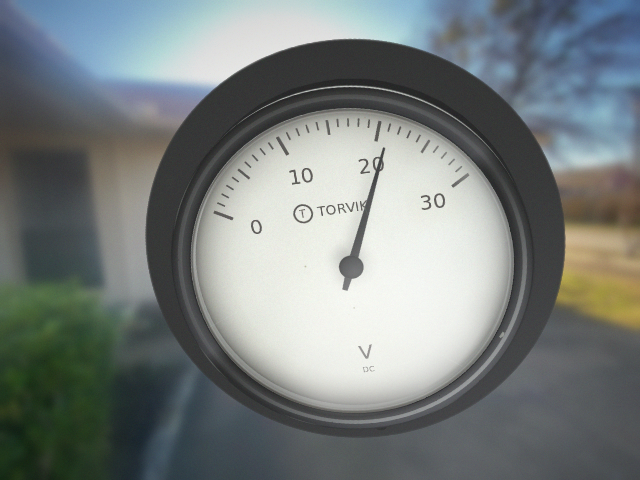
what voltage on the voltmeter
21 V
